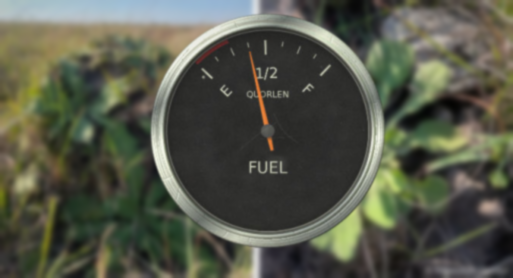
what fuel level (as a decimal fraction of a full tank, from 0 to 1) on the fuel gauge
0.375
